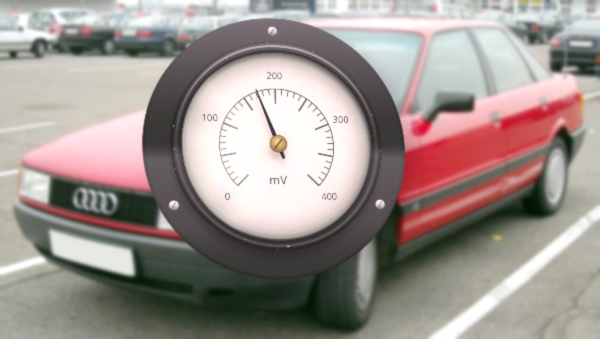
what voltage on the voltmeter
170 mV
